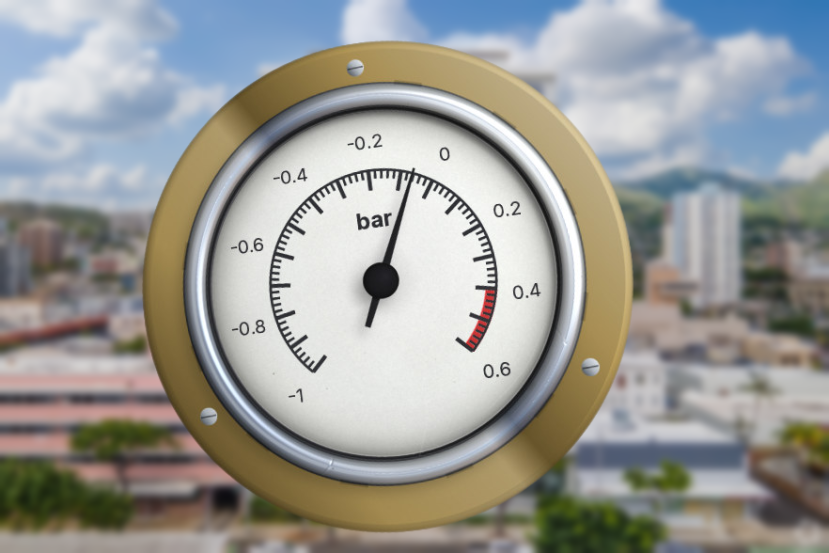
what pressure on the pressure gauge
-0.06 bar
